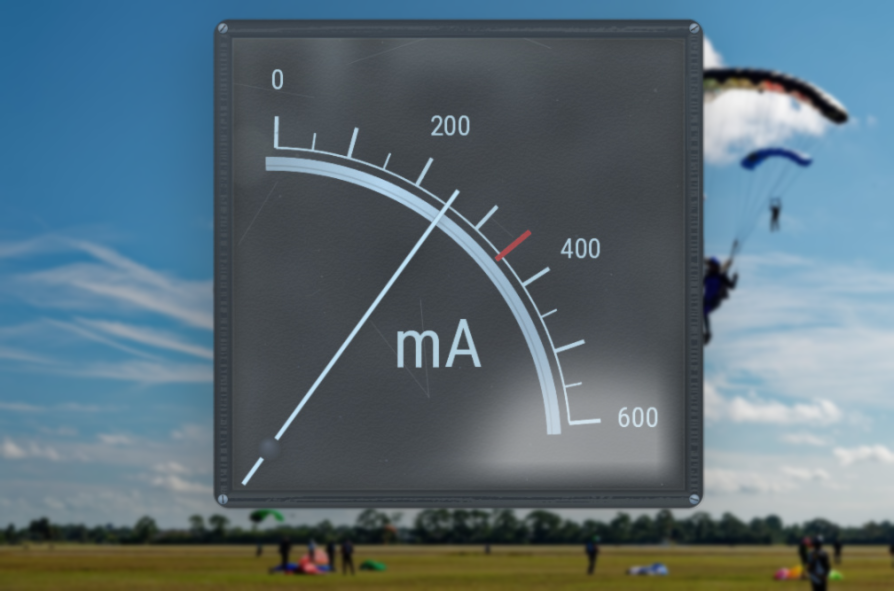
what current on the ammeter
250 mA
